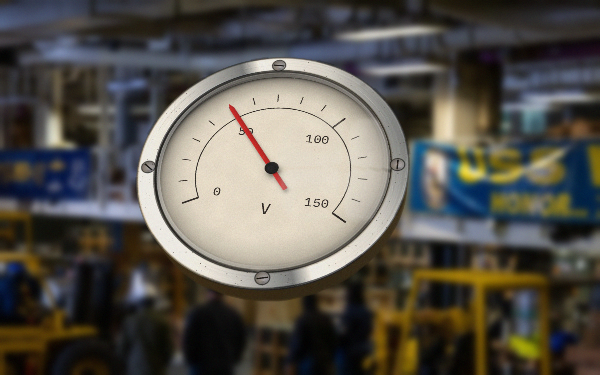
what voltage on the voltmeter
50 V
